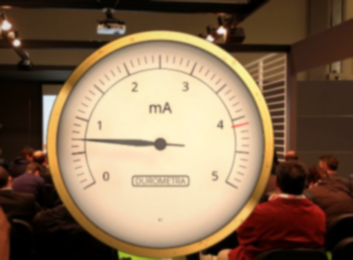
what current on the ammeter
0.7 mA
